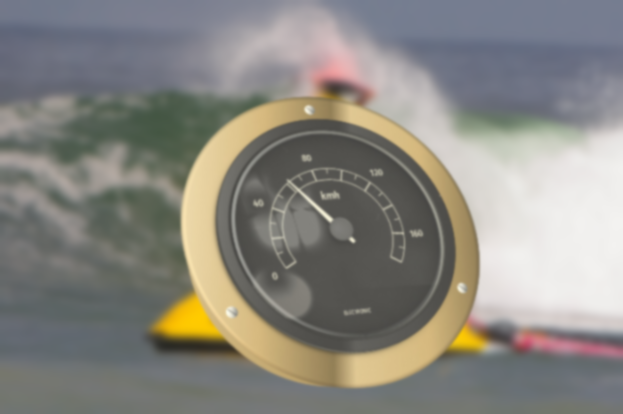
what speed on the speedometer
60 km/h
